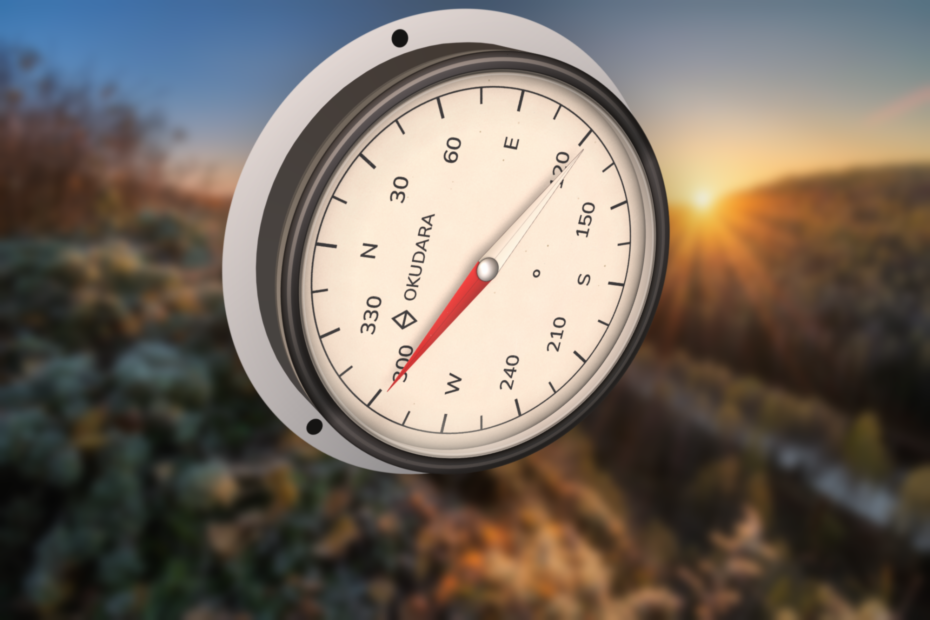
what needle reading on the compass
300 °
